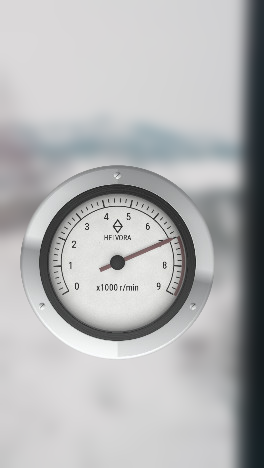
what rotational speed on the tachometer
7000 rpm
